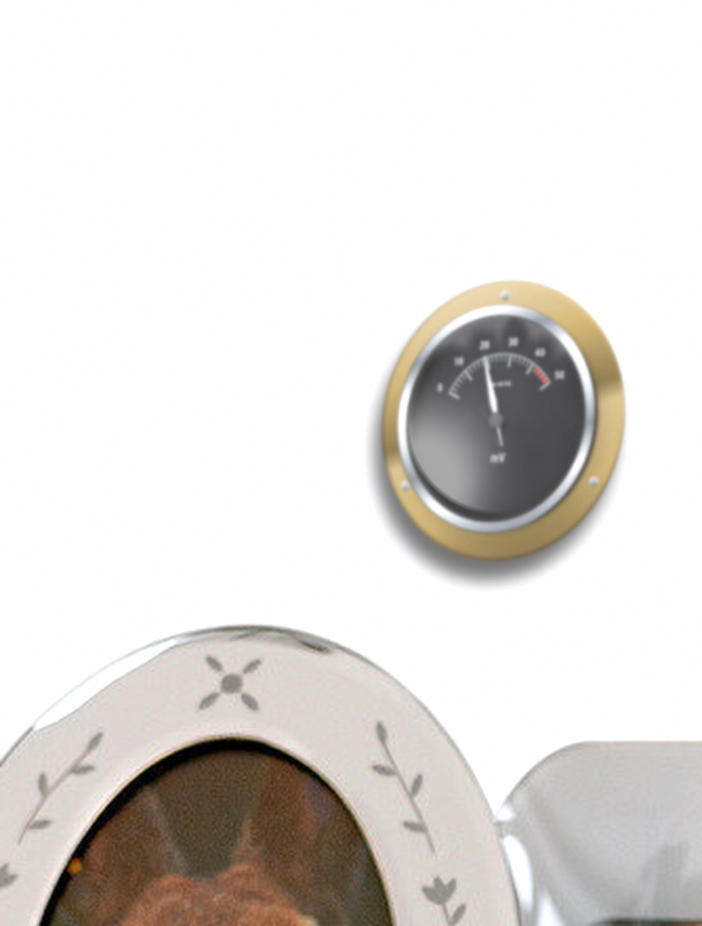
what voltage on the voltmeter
20 mV
